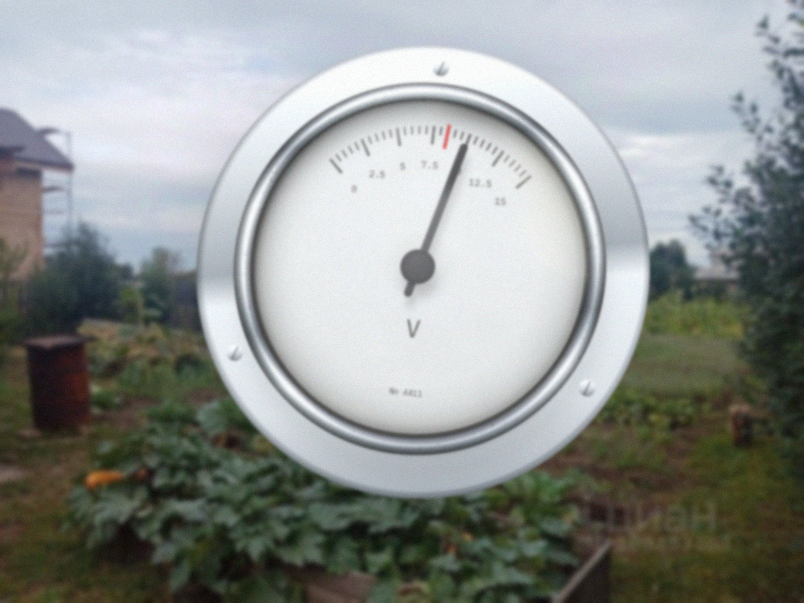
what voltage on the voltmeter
10 V
